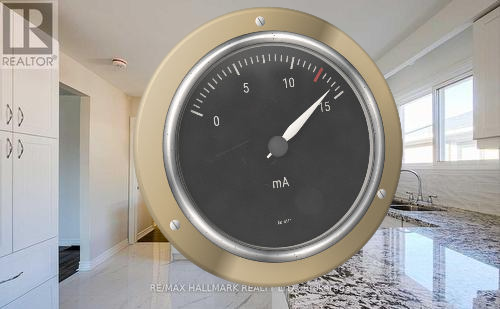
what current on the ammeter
14 mA
